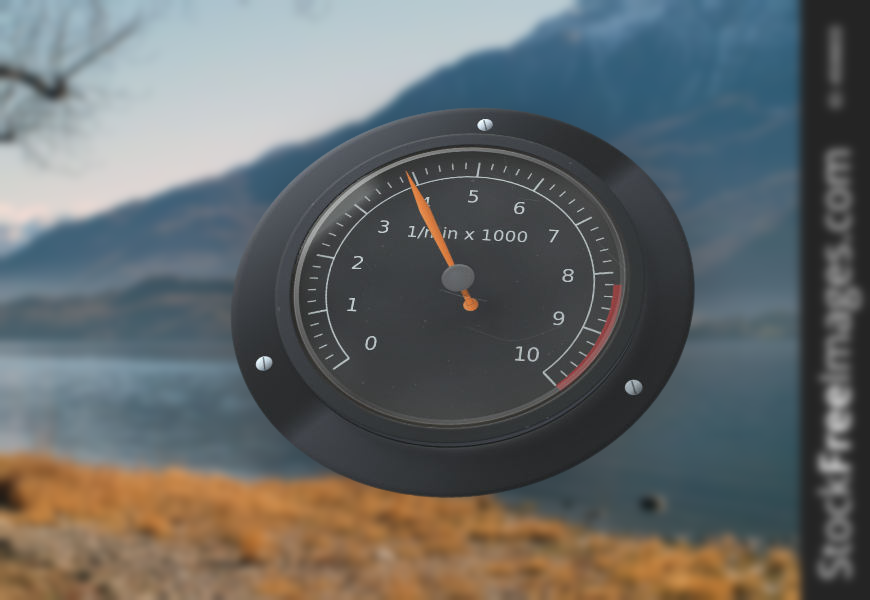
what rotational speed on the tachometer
3900 rpm
